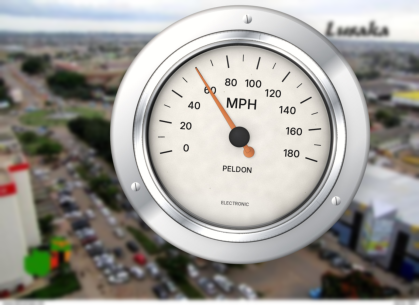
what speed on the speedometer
60 mph
